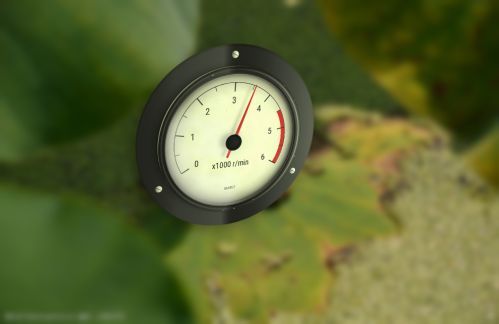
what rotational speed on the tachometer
3500 rpm
